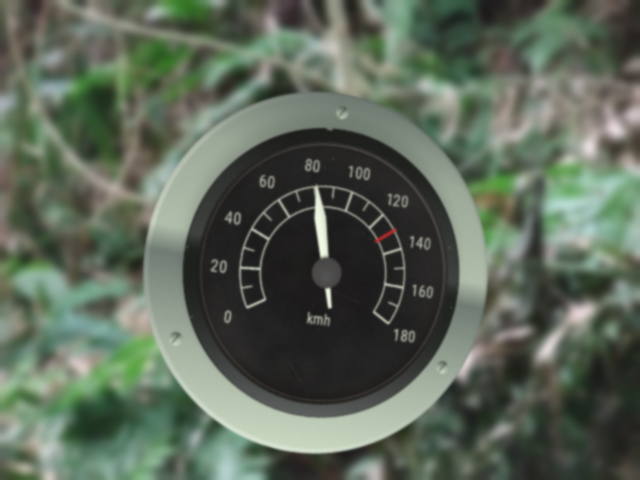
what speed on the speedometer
80 km/h
